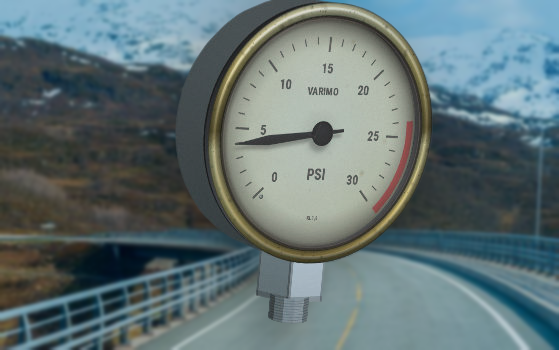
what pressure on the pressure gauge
4 psi
